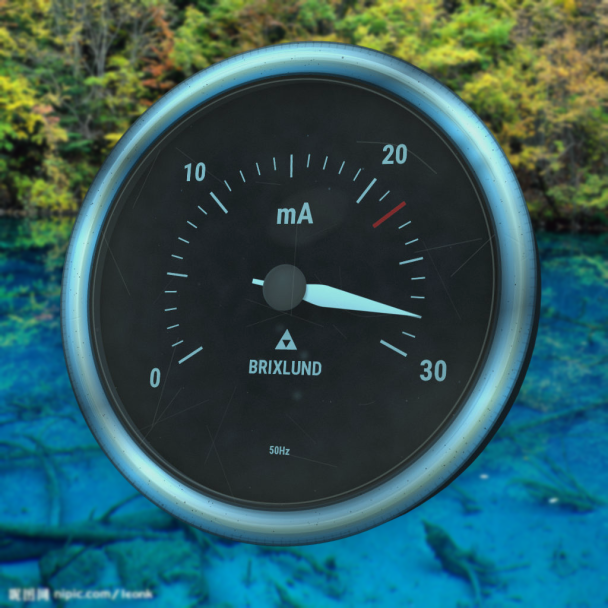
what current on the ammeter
28 mA
